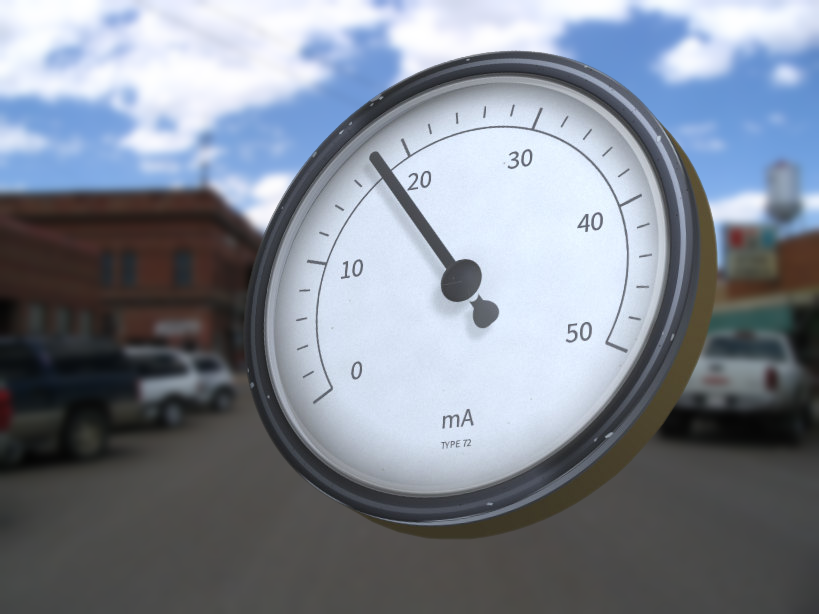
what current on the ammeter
18 mA
